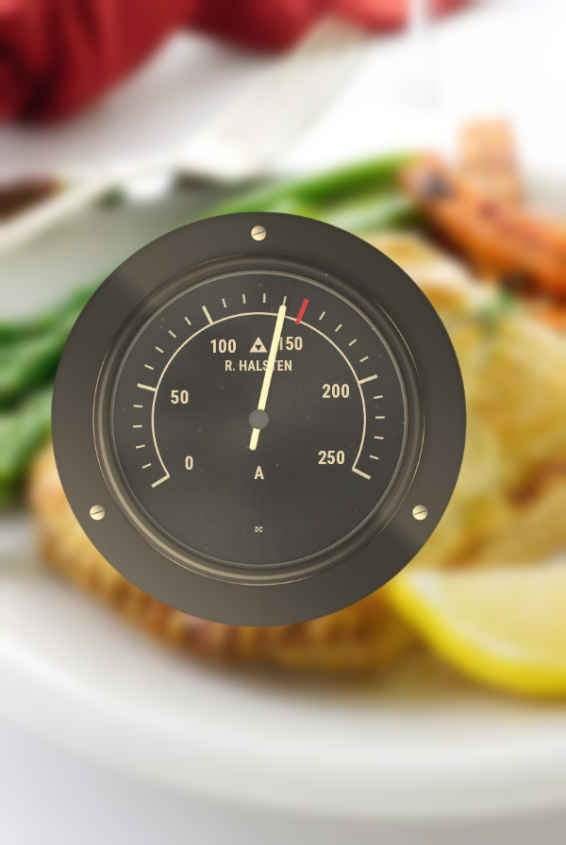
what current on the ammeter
140 A
